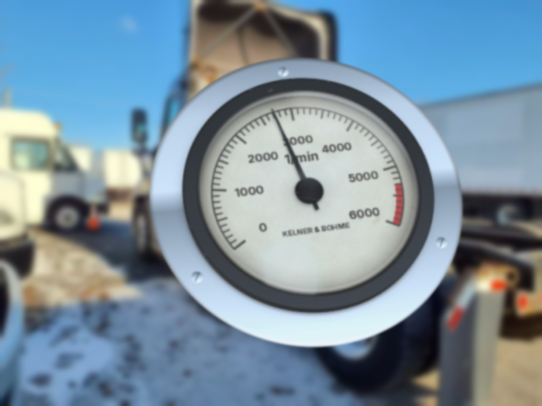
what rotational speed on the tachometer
2700 rpm
